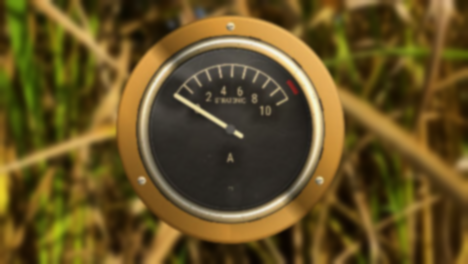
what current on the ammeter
0 A
